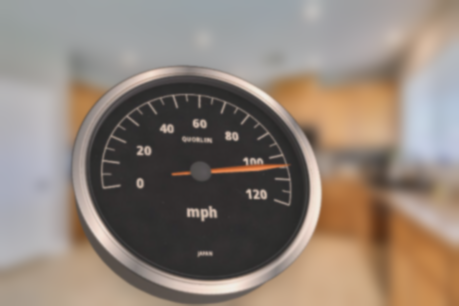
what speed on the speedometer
105 mph
